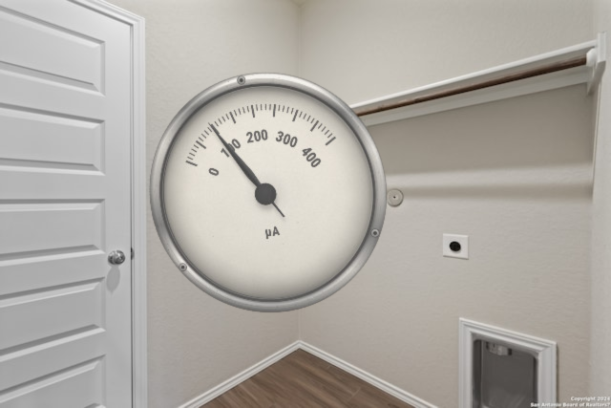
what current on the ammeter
100 µA
